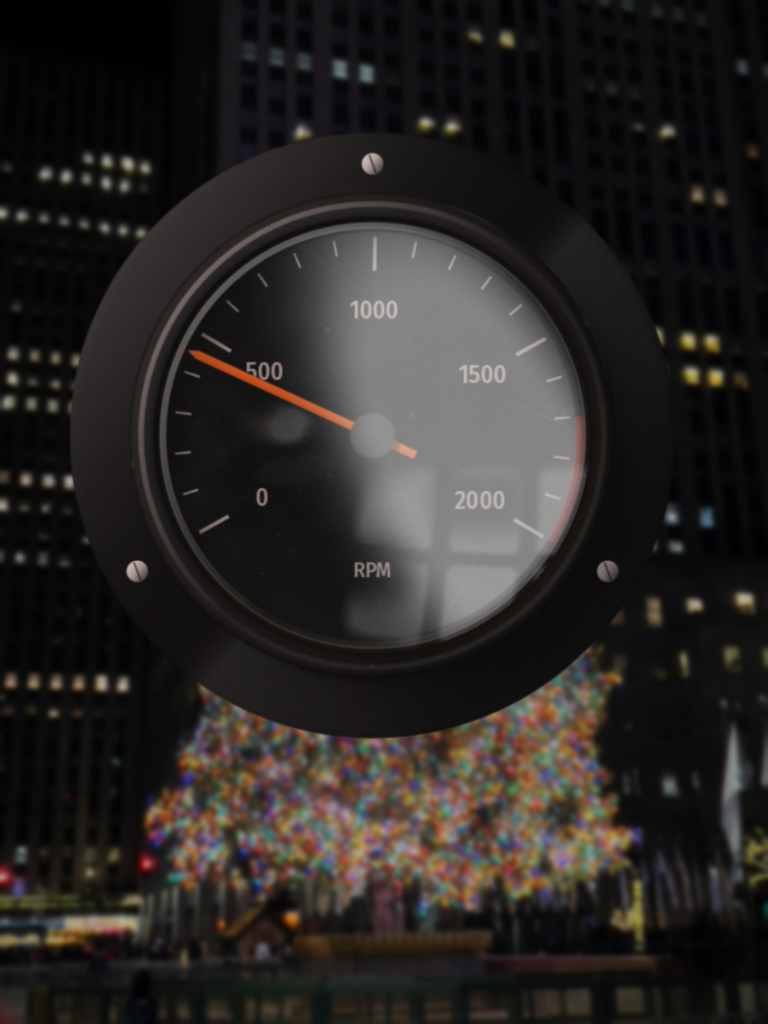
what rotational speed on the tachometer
450 rpm
